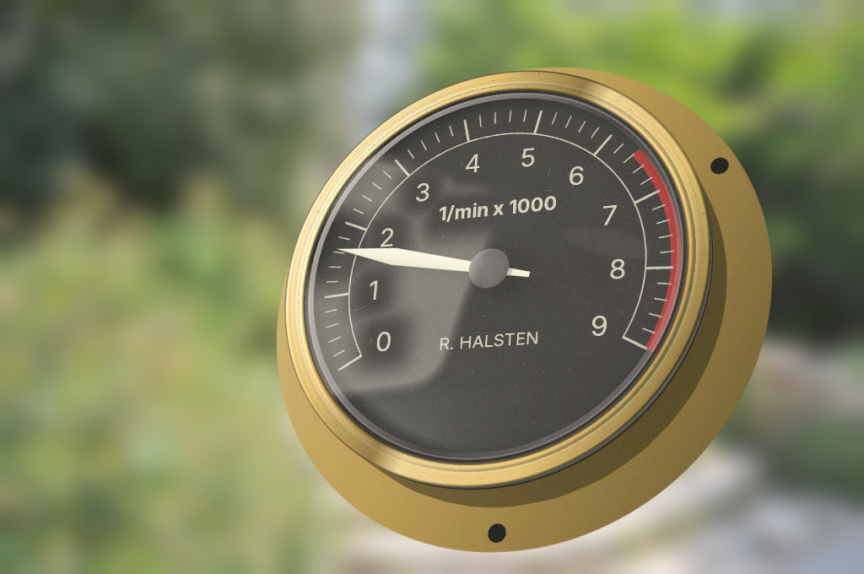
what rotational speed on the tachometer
1600 rpm
